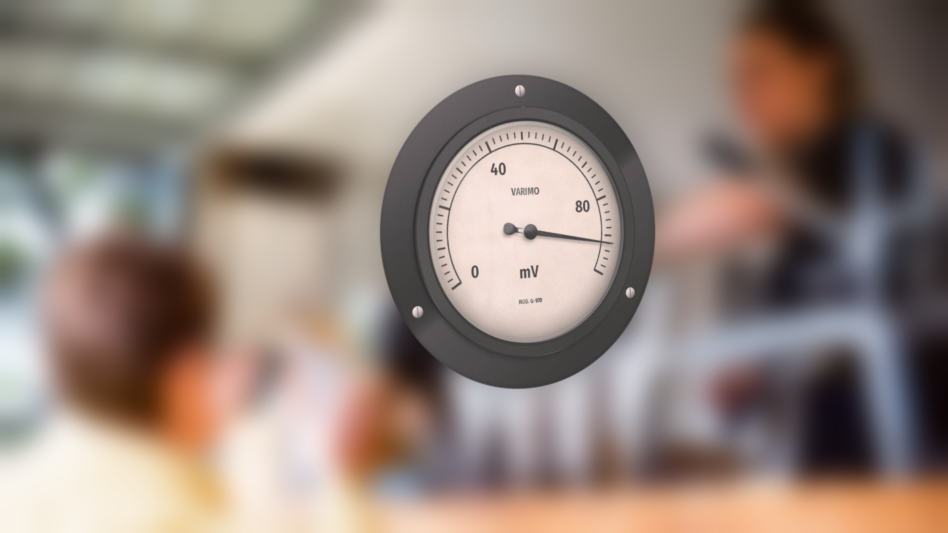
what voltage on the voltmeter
92 mV
